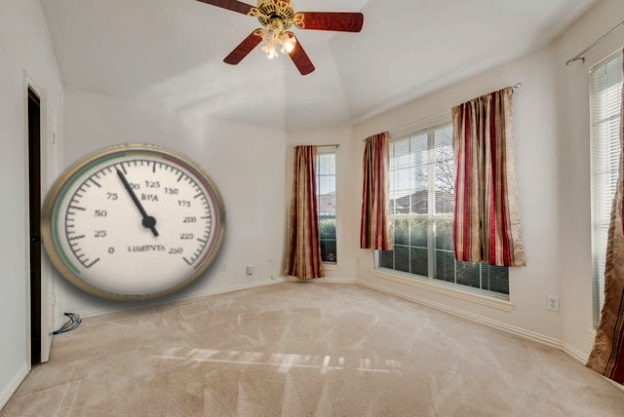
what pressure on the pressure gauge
95 kPa
